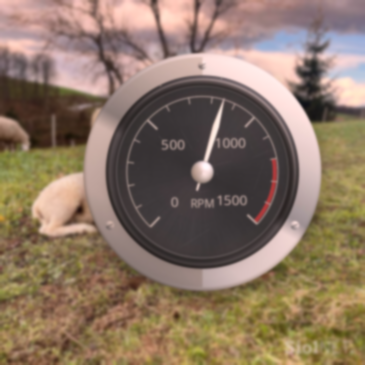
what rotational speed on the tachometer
850 rpm
